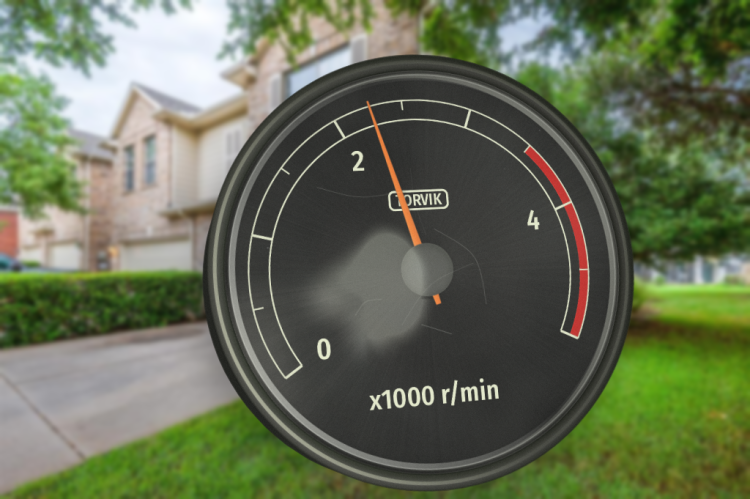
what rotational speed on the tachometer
2250 rpm
